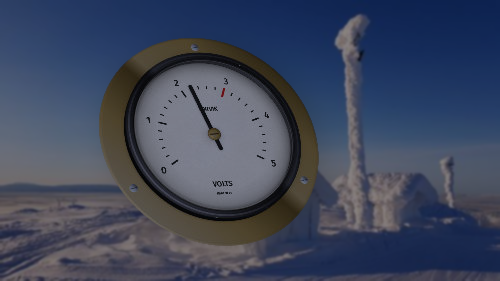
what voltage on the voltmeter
2.2 V
